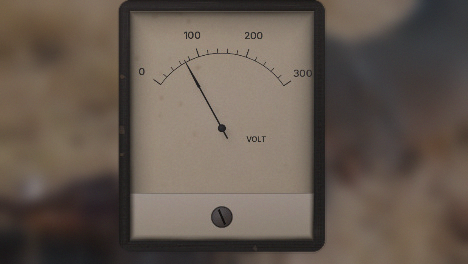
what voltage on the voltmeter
70 V
